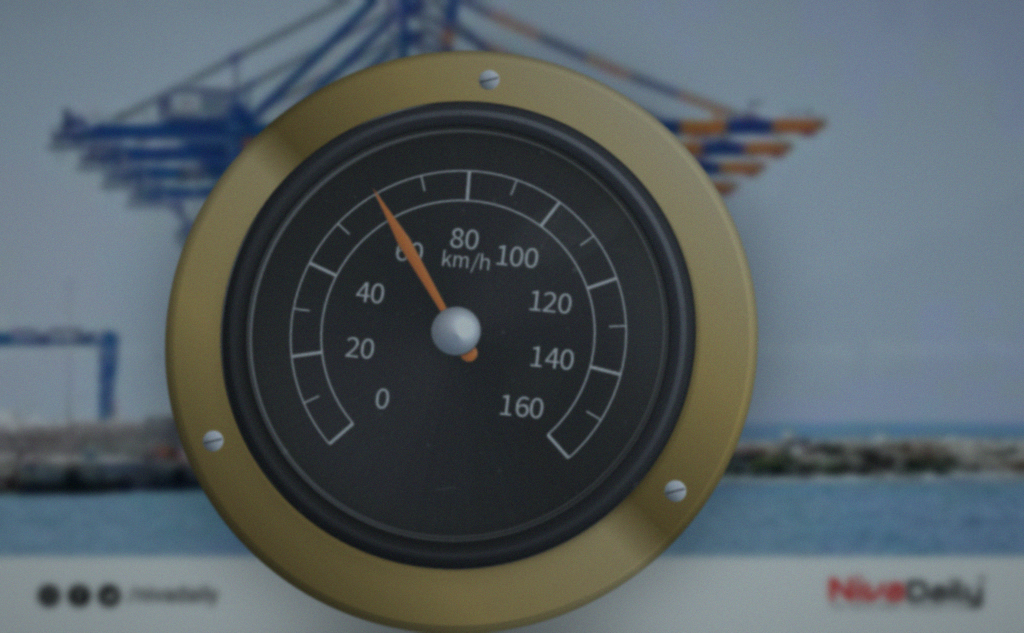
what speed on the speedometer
60 km/h
